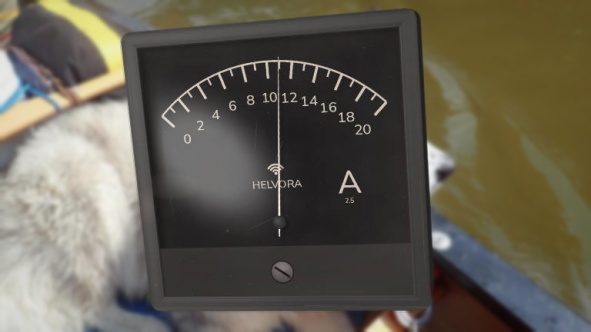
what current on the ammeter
11 A
